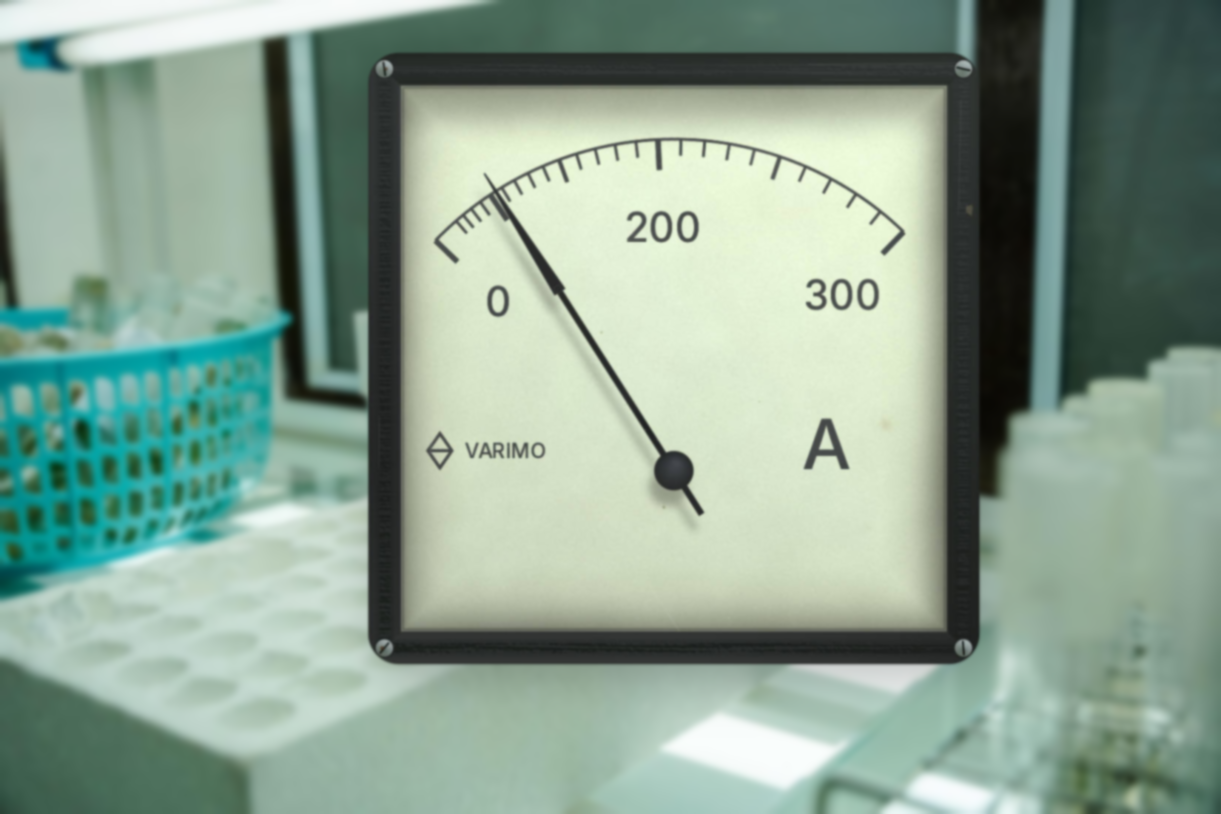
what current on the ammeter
105 A
